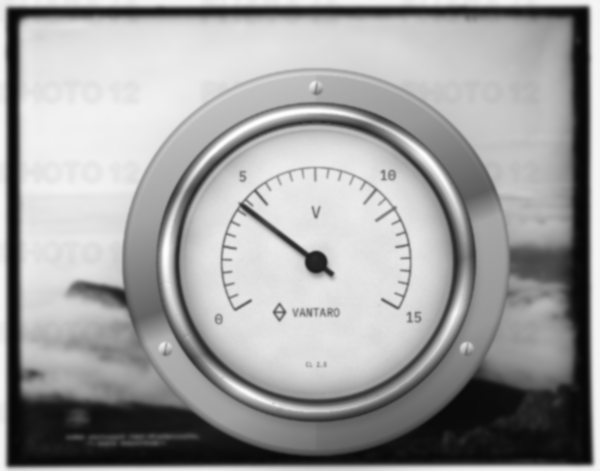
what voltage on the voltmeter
4.25 V
